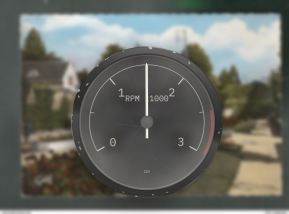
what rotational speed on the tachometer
1500 rpm
